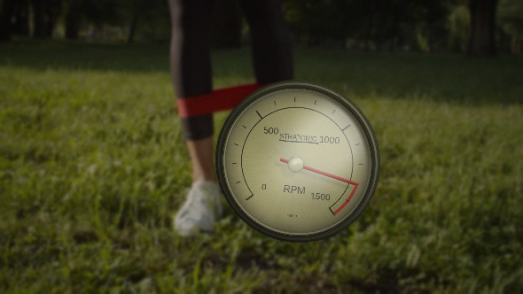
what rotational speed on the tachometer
1300 rpm
